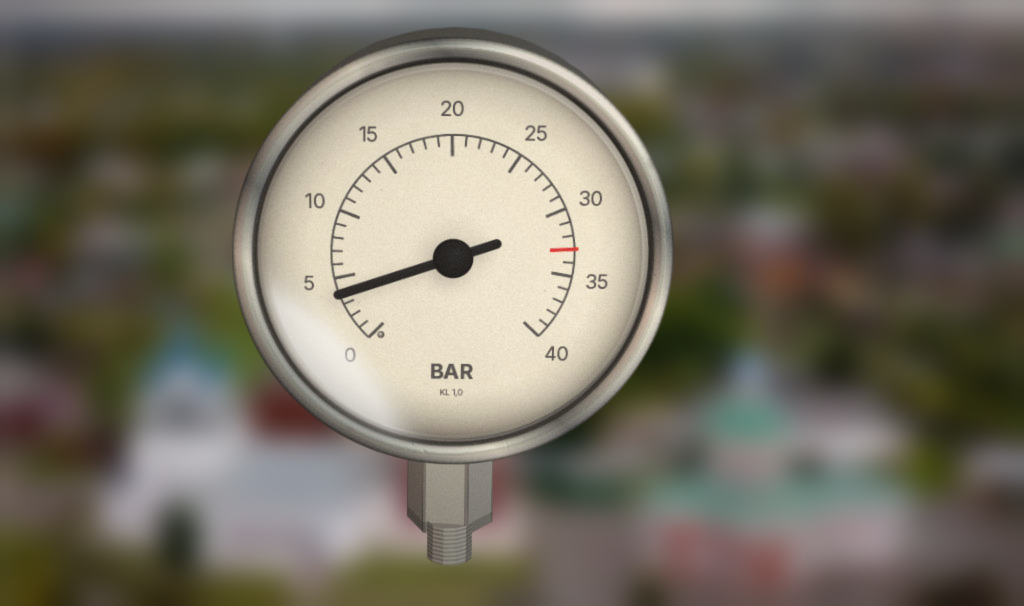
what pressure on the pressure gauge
4 bar
